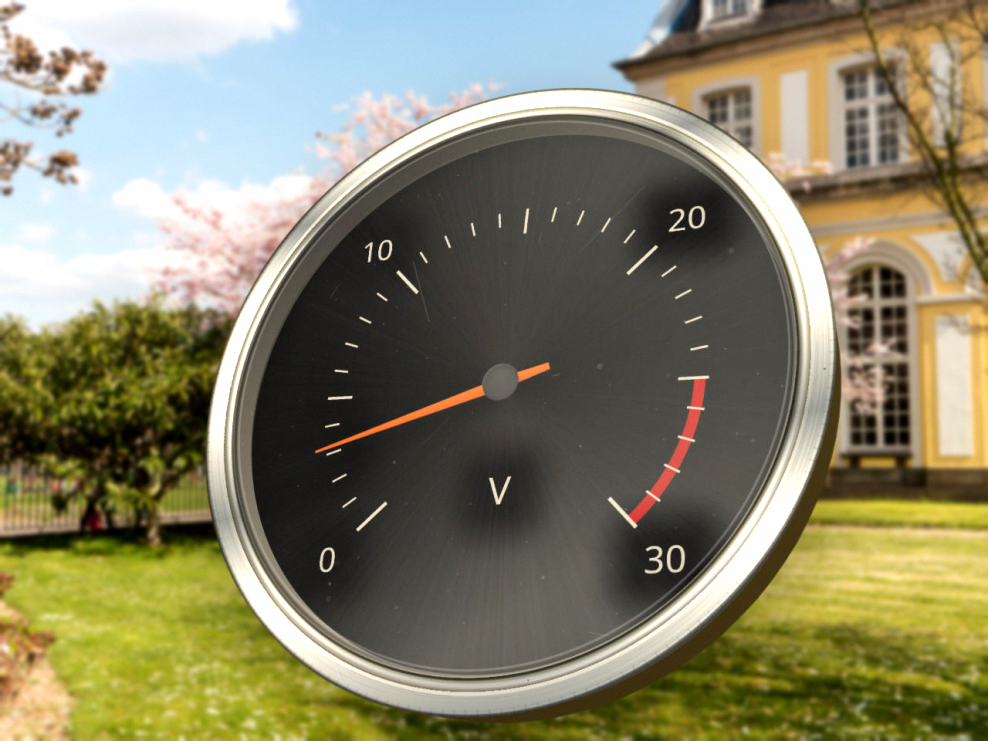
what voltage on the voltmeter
3 V
